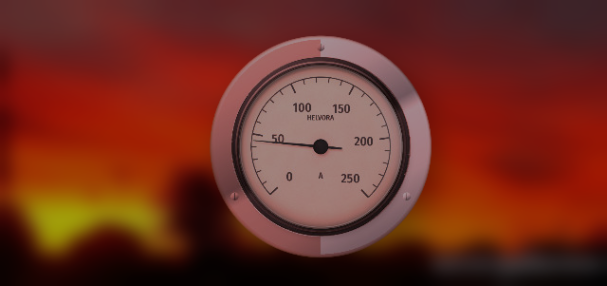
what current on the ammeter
45 A
